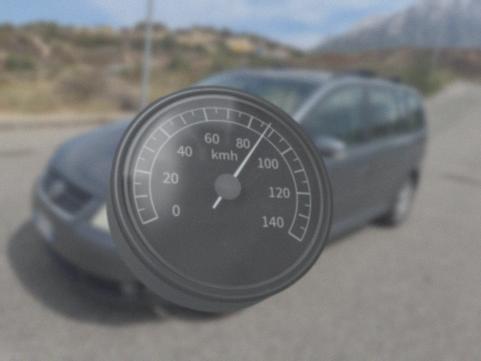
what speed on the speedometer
87.5 km/h
